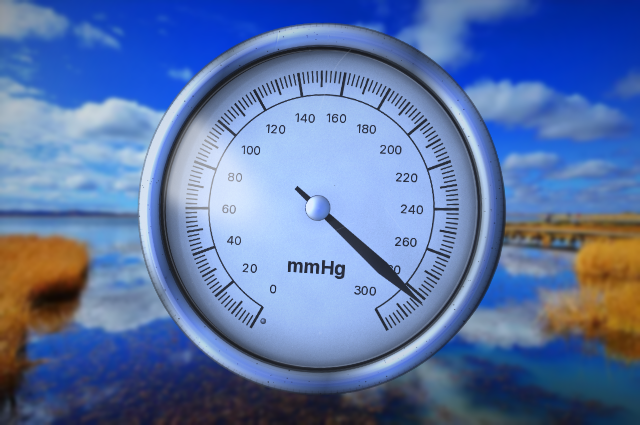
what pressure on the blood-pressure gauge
282 mmHg
